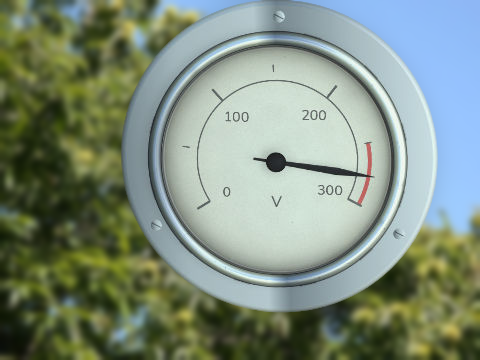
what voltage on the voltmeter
275 V
